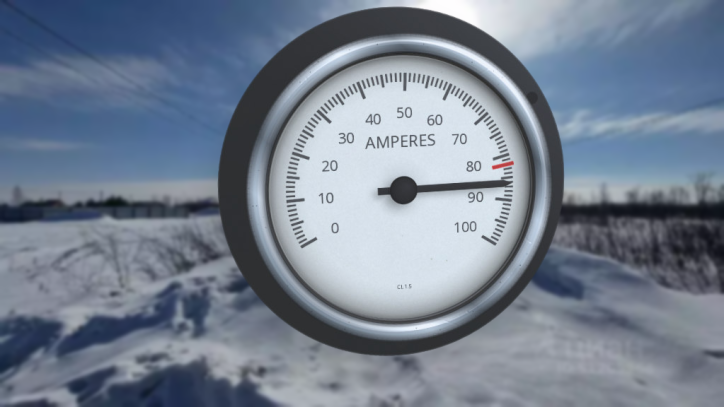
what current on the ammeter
86 A
